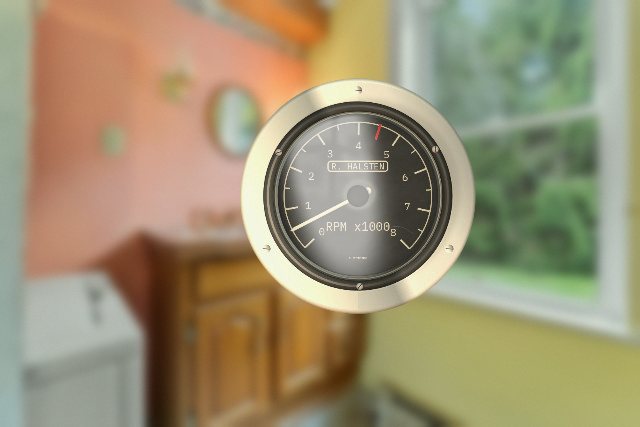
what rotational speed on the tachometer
500 rpm
